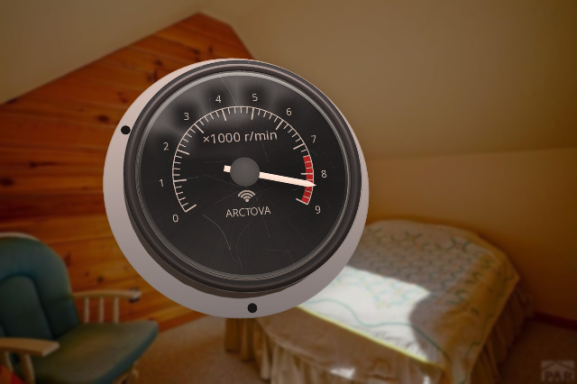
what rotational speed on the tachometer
8400 rpm
